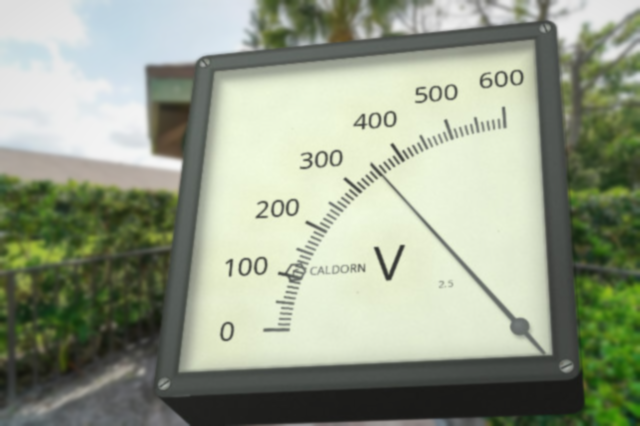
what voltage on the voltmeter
350 V
